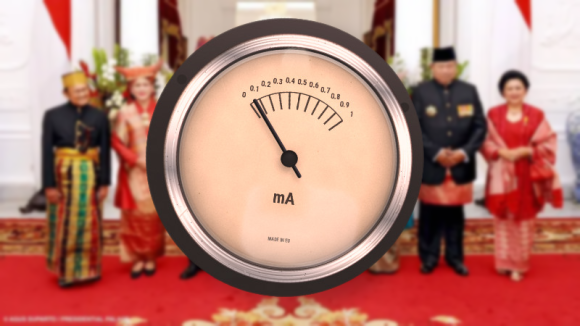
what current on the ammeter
0.05 mA
